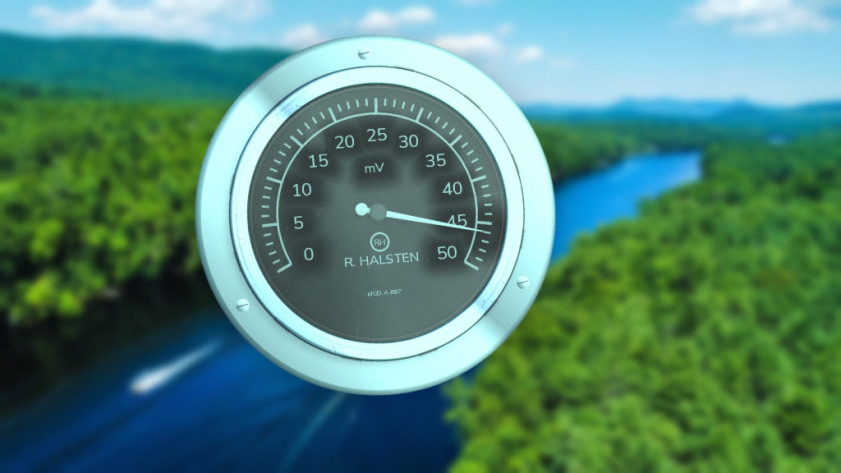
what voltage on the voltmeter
46 mV
